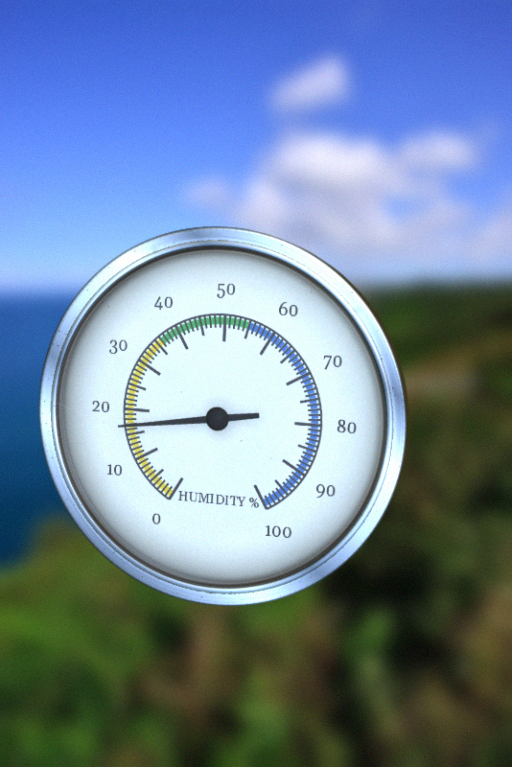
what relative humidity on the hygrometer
17 %
